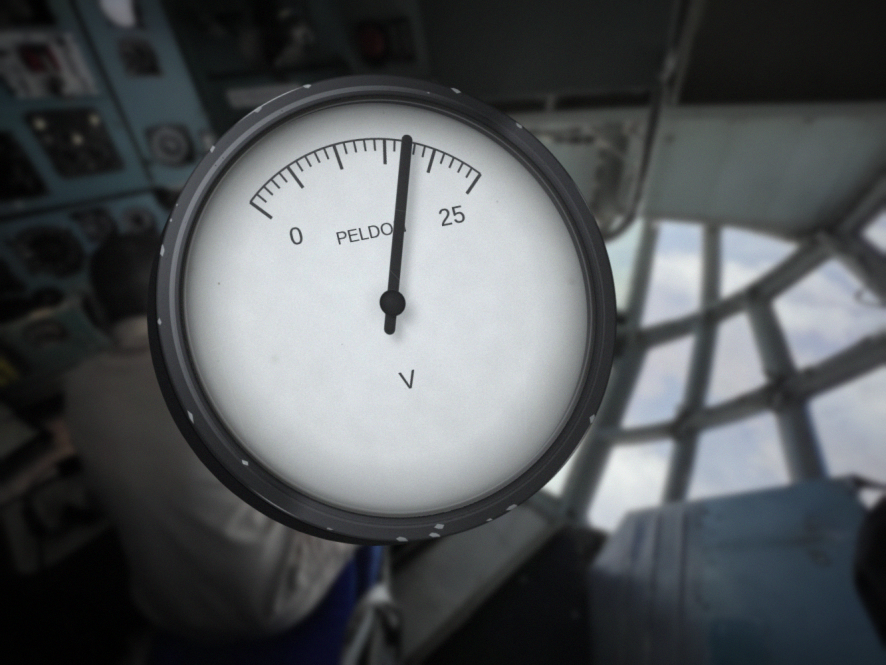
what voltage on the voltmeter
17 V
